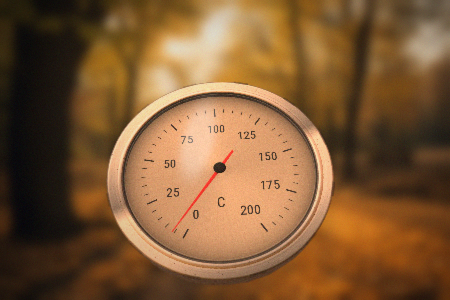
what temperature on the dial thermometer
5 °C
